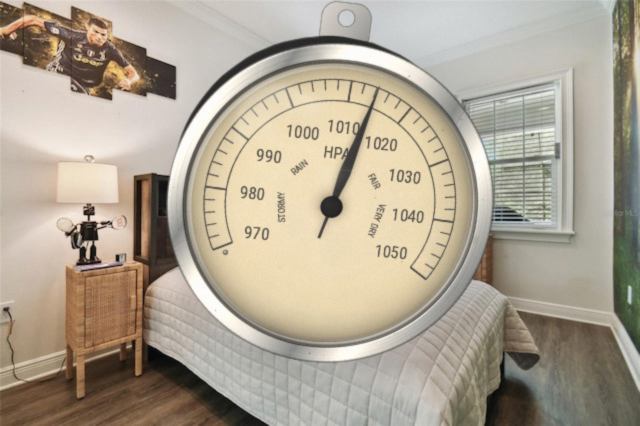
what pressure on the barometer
1014 hPa
